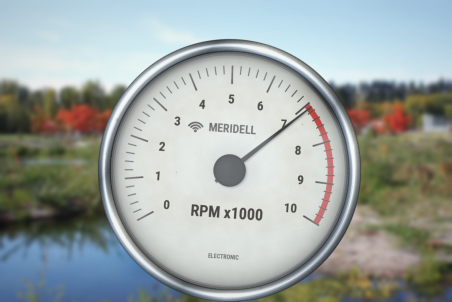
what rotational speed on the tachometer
7100 rpm
